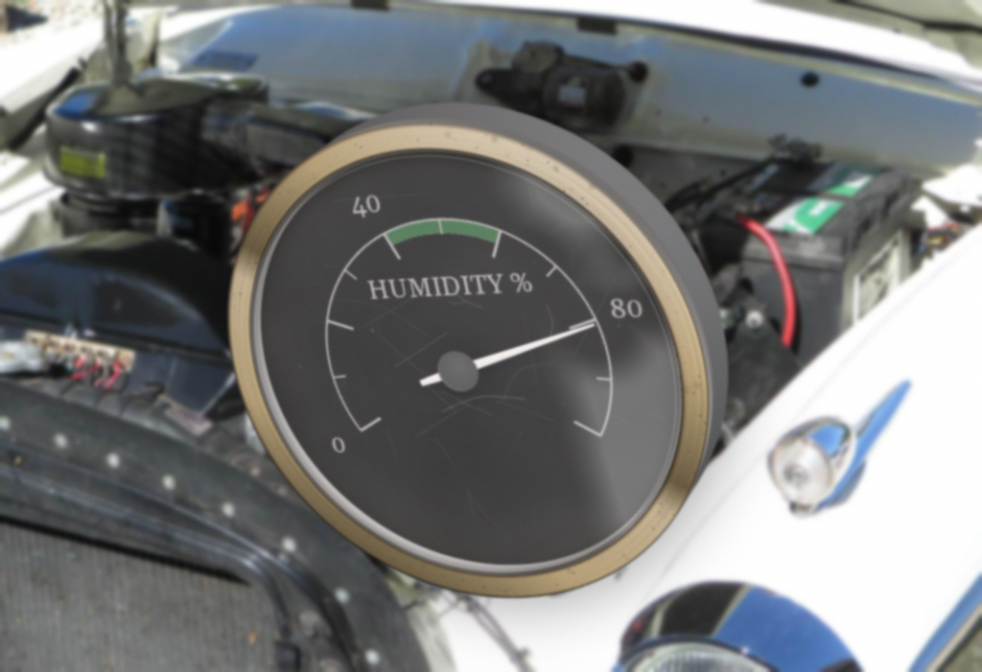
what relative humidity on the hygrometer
80 %
